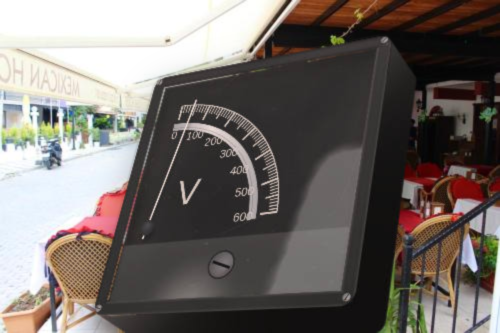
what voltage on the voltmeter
50 V
